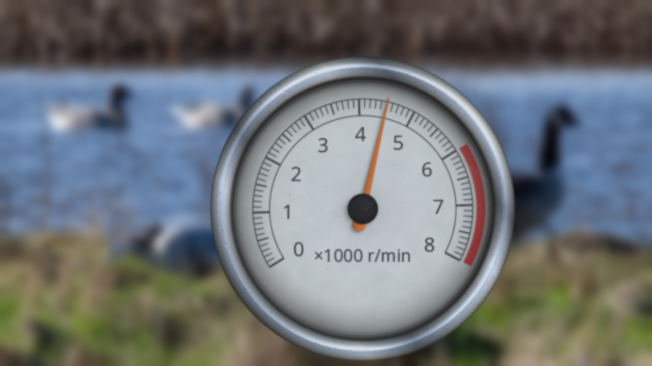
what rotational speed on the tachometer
4500 rpm
